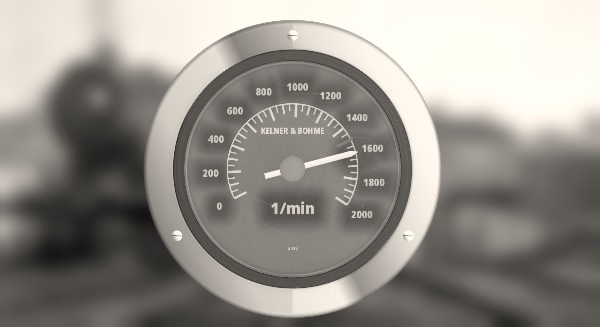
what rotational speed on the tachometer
1600 rpm
